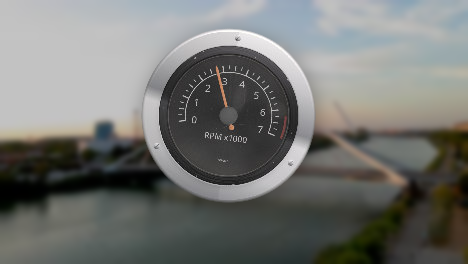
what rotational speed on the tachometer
2750 rpm
